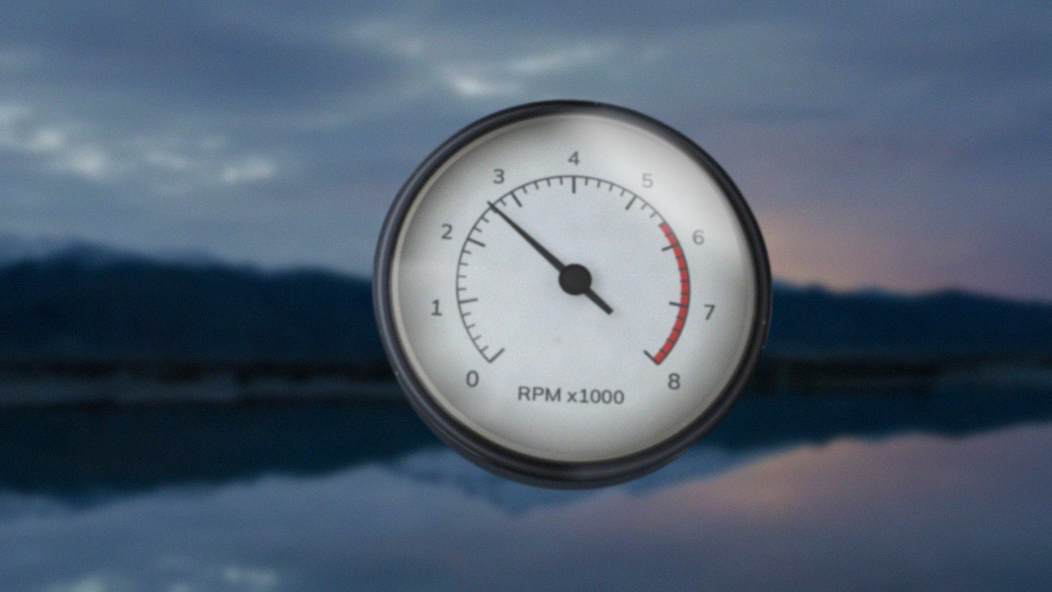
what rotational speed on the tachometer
2600 rpm
